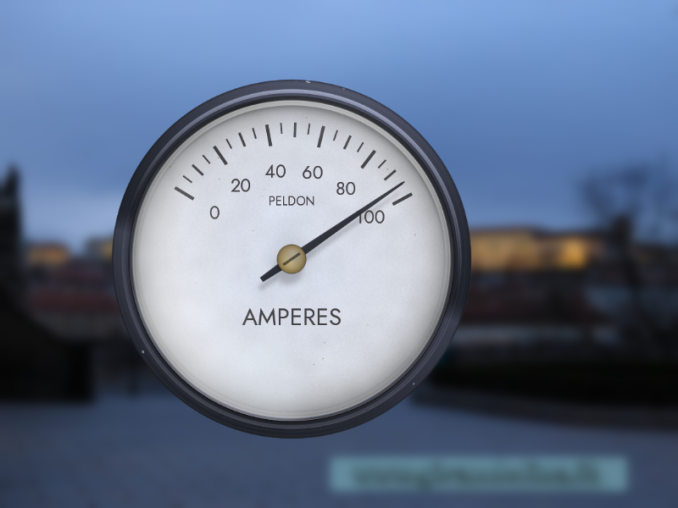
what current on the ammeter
95 A
